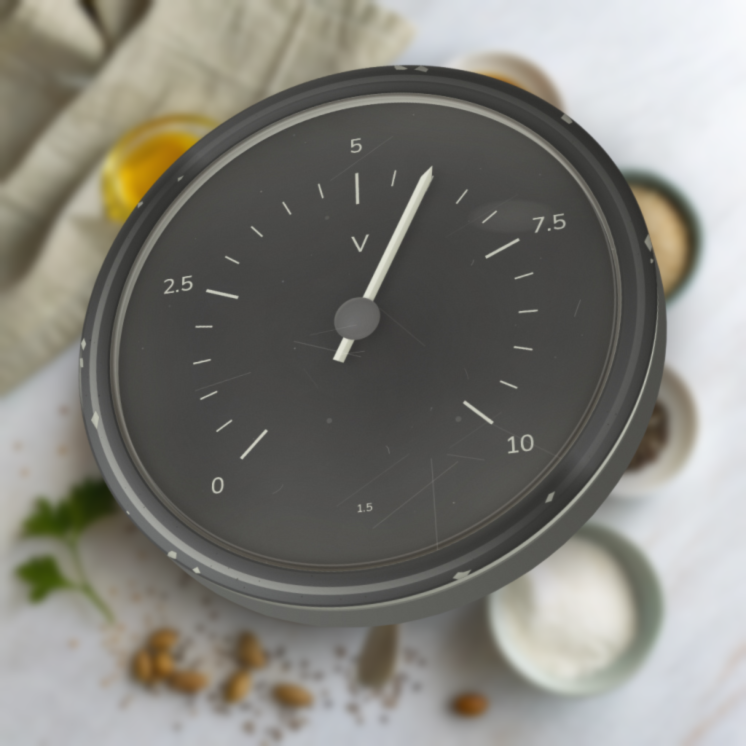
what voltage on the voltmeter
6 V
